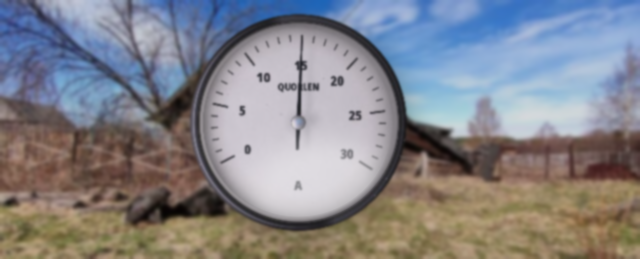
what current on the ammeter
15 A
